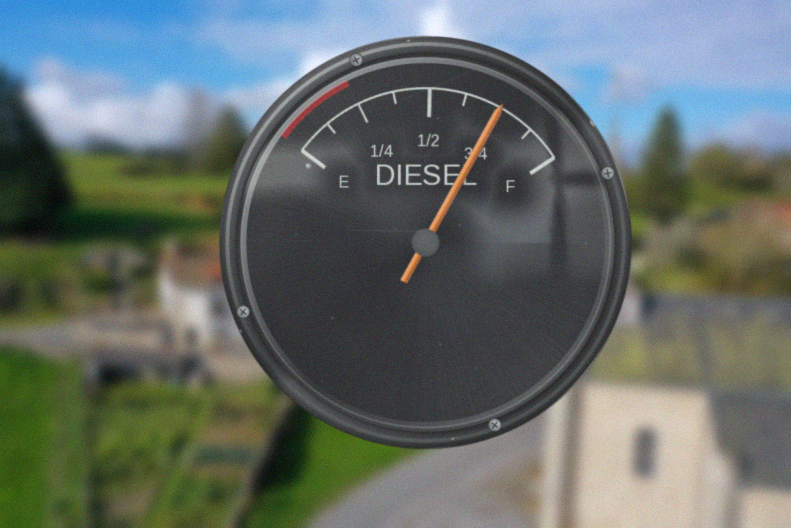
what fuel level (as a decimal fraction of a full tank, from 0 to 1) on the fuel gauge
0.75
